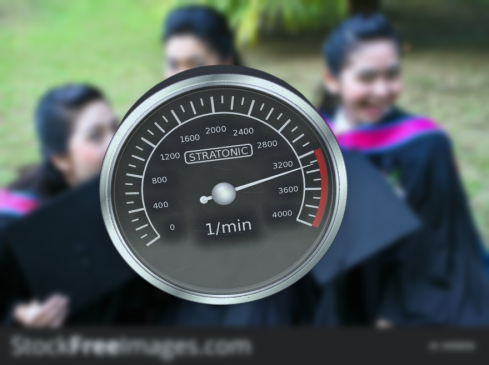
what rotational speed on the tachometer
3300 rpm
